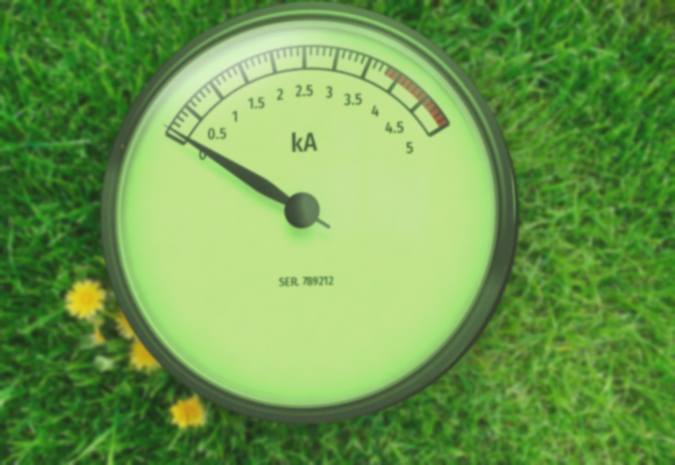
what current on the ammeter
0.1 kA
